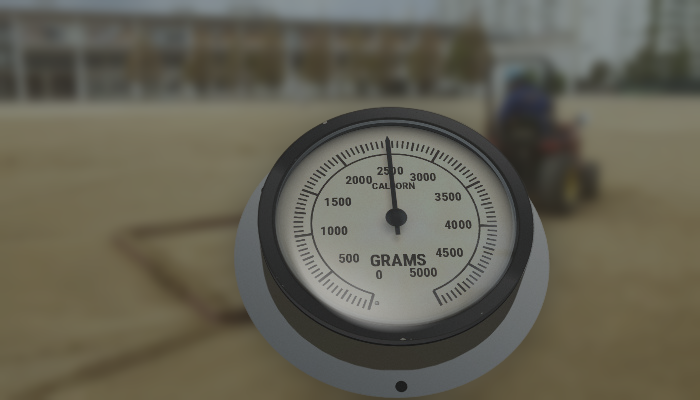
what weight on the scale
2500 g
